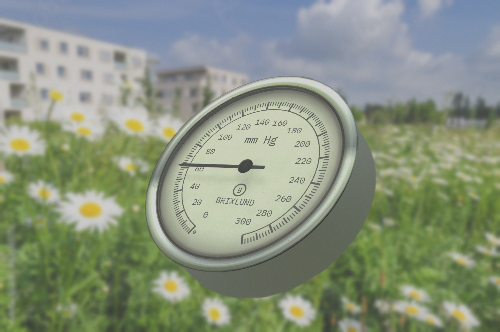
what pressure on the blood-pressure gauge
60 mmHg
